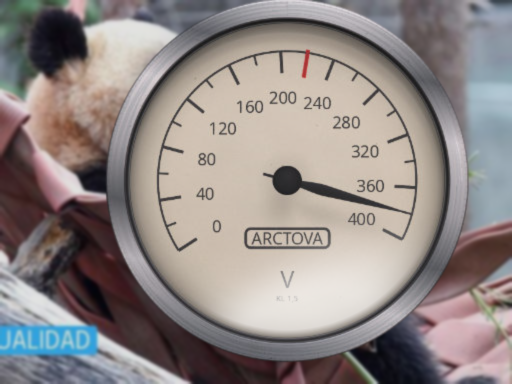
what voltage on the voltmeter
380 V
